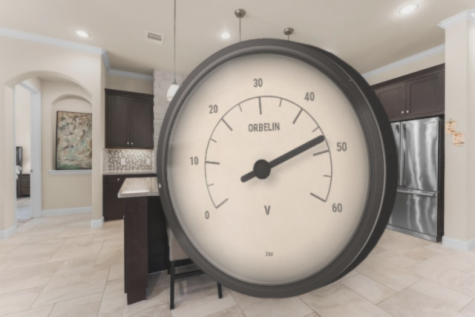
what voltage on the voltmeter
47.5 V
